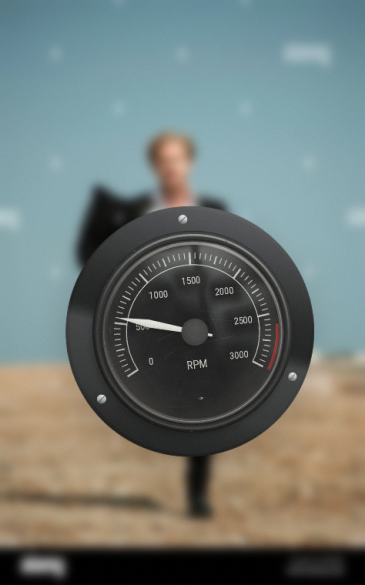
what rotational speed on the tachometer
550 rpm
